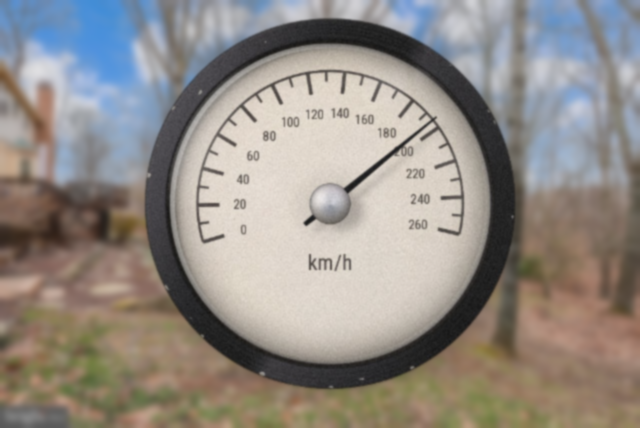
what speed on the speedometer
195 km/h
